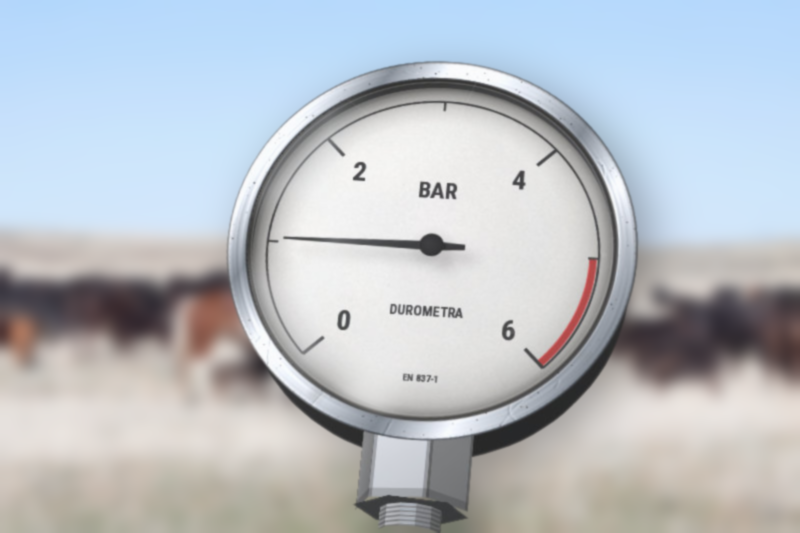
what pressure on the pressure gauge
1 bar
